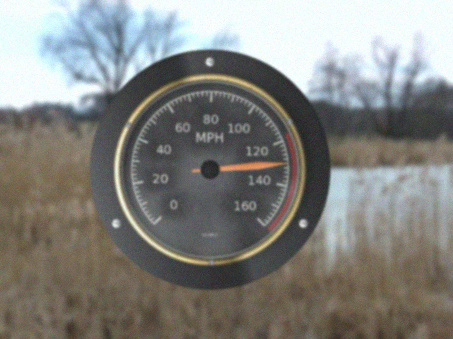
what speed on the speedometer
130 mph
